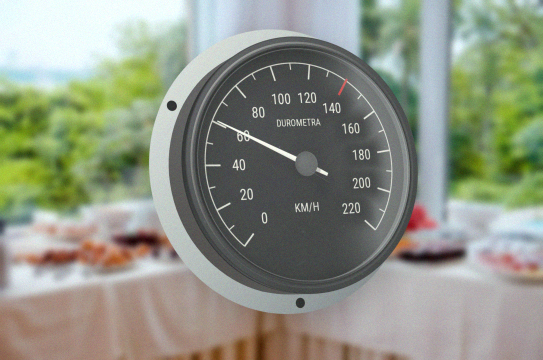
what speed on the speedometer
60 km/h
